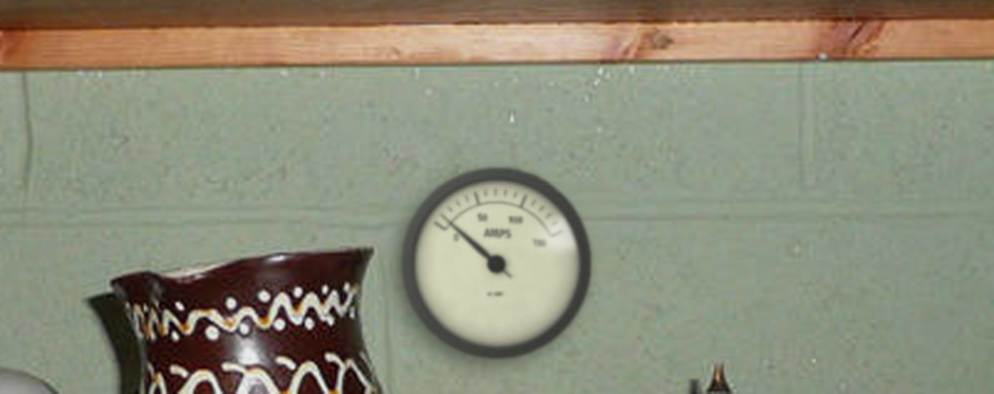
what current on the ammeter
10 A
